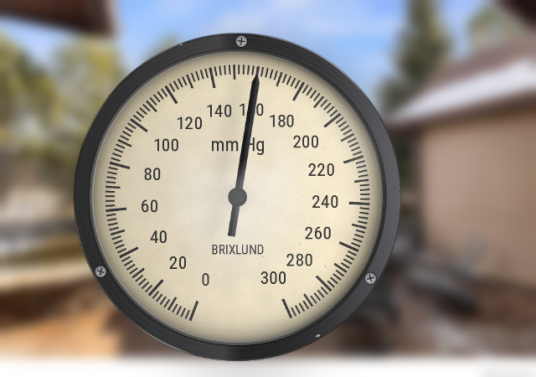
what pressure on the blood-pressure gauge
160 mmHg
